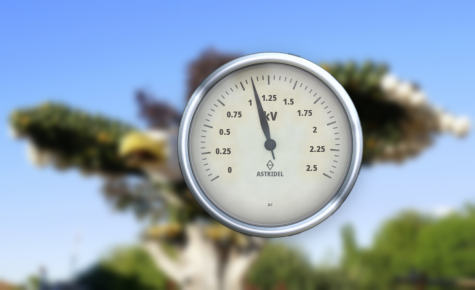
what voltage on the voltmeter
1.1 kV
